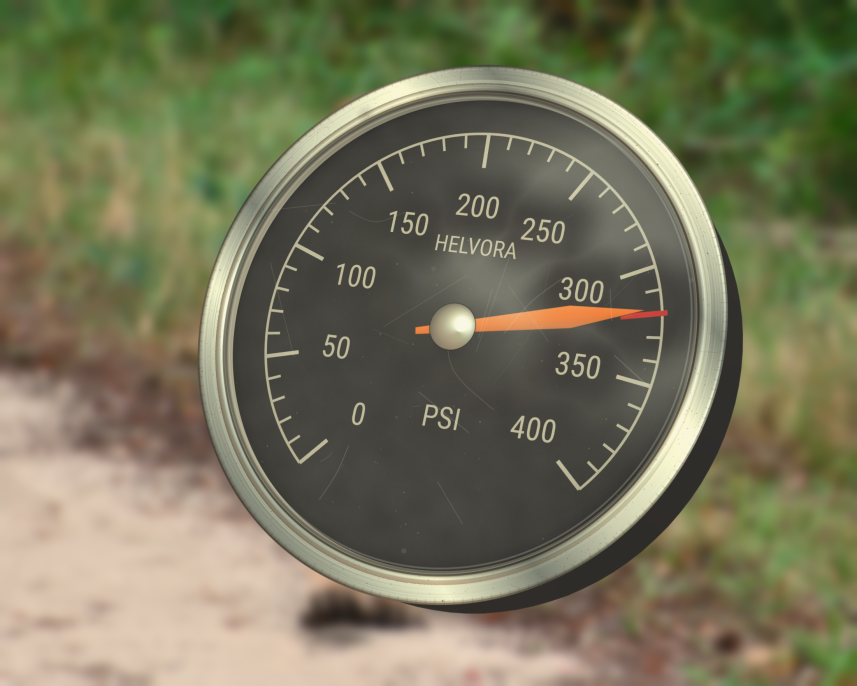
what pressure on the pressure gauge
320 psi
